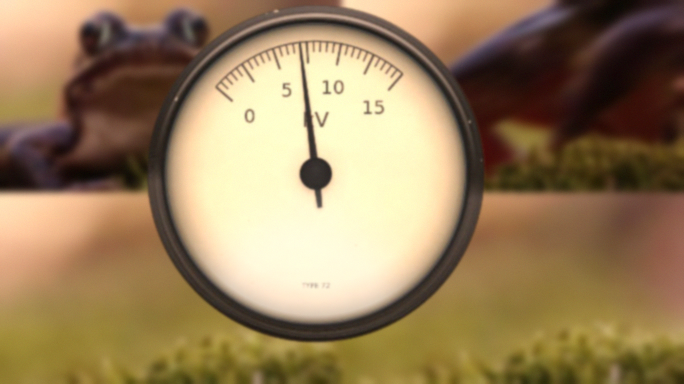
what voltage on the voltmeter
7 kV
